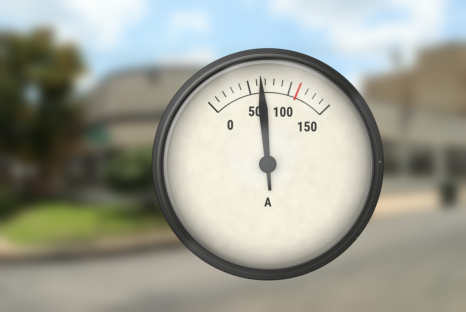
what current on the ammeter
65 A
